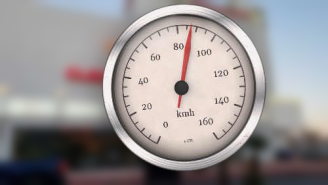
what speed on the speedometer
87.5 km/h
